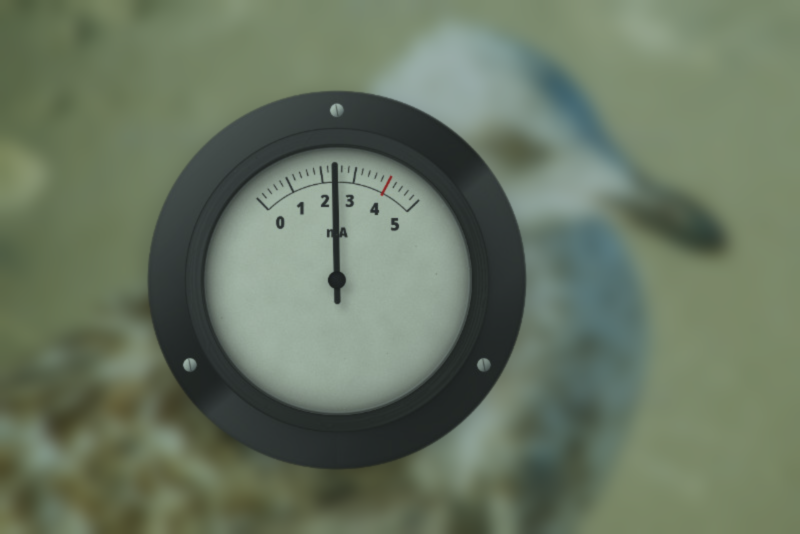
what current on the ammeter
2.4 mA
